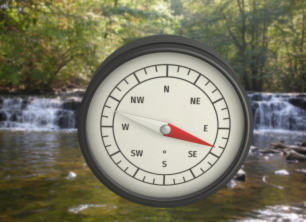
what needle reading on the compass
110 °
